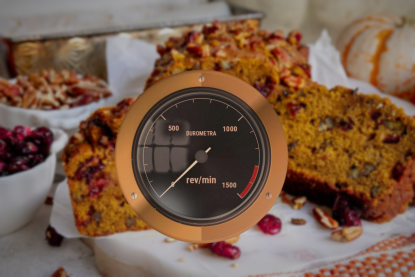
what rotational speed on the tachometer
0 rpm
